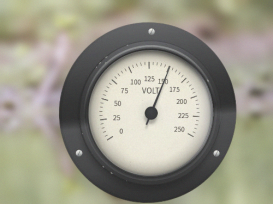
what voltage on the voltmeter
150 V
